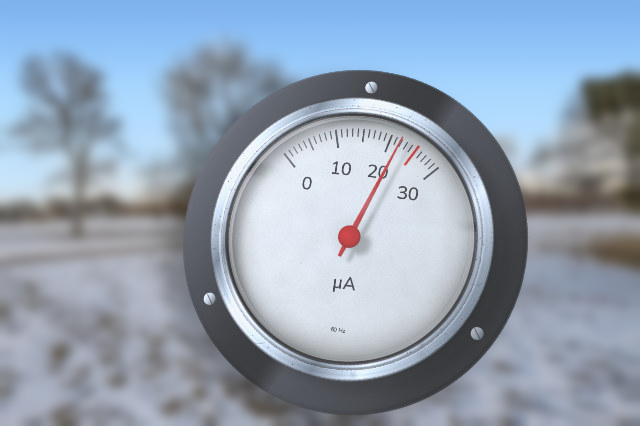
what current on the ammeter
22 µA
